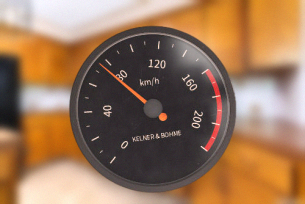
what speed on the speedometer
75 km/h
